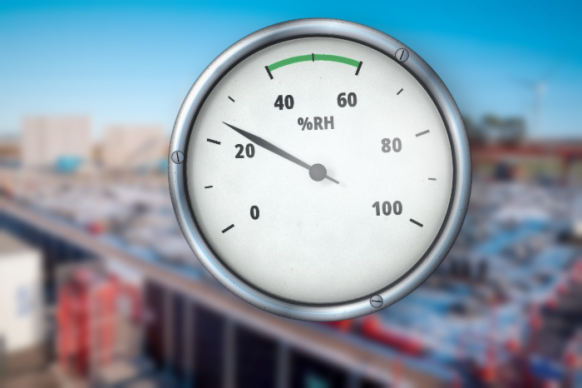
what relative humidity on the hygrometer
25 %
